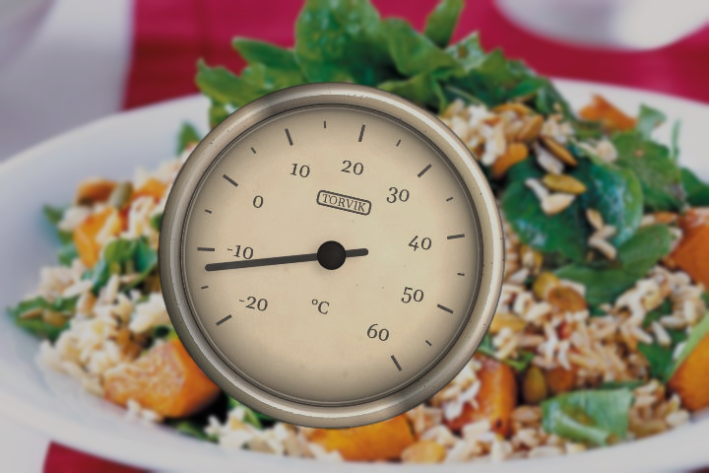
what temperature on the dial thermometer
-12.5 °C
